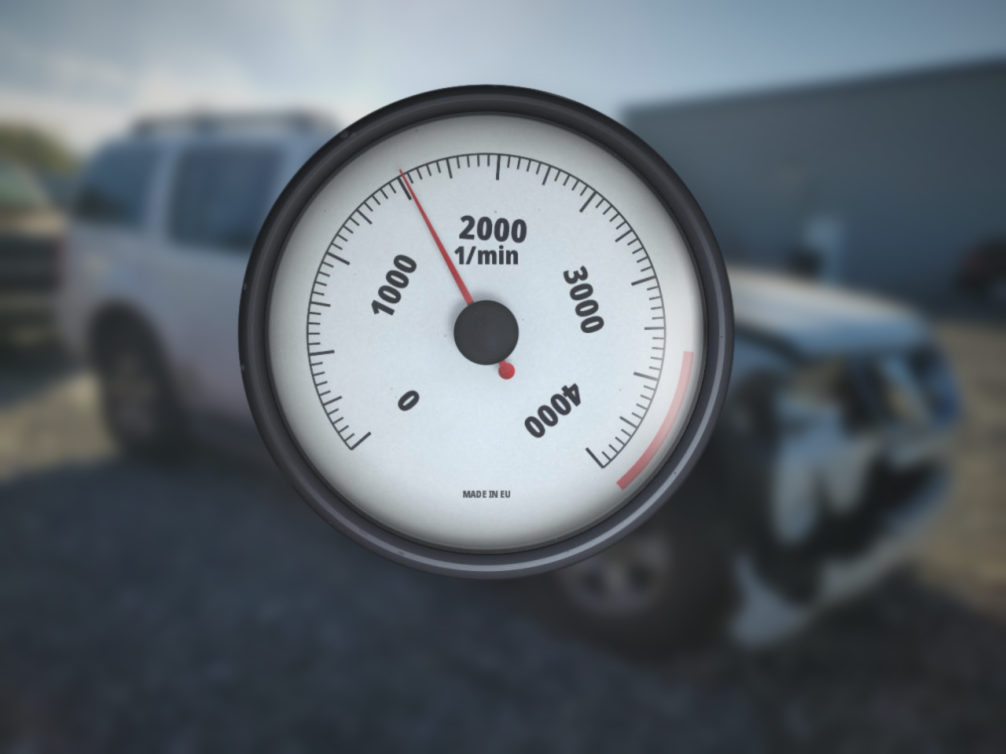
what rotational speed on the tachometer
1525 rpm
